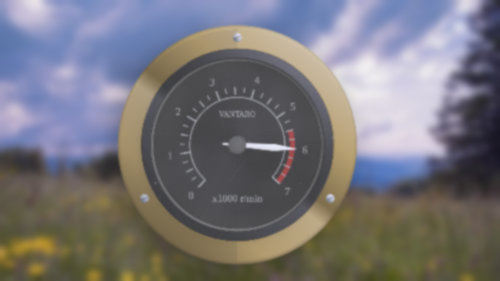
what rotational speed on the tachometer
6000 rpm
